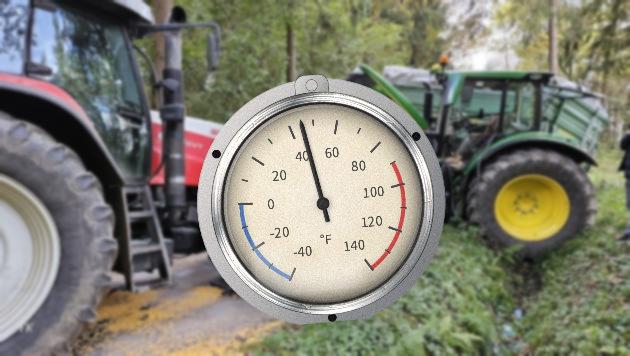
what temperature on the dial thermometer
45 °F
